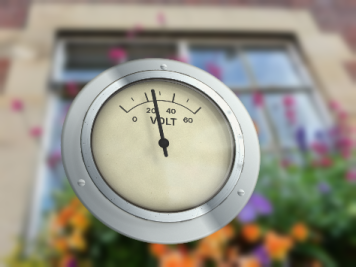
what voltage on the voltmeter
25 V
